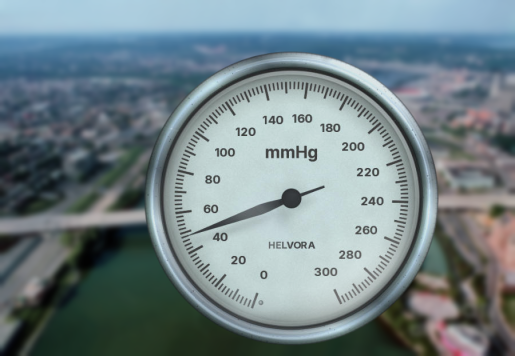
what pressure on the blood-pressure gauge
48 mmHg
